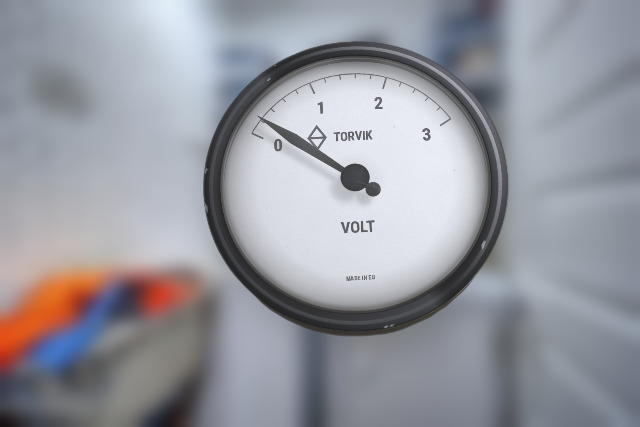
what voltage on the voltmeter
0.2 V
